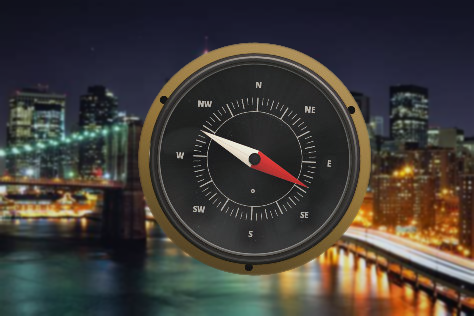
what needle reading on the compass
115 °
